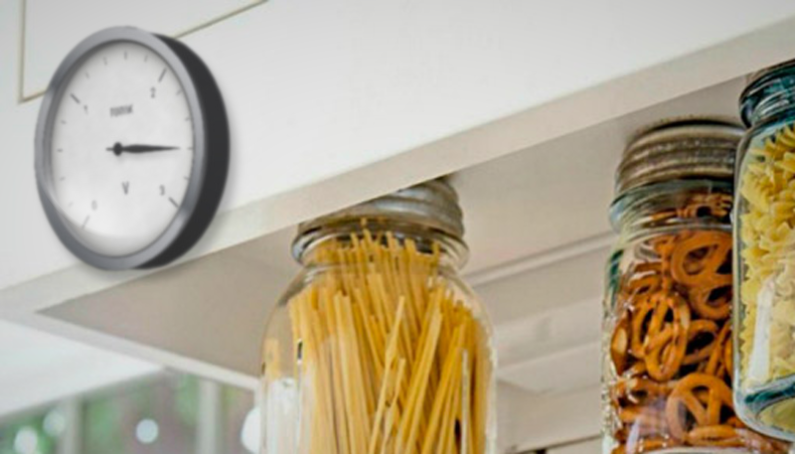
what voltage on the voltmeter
2.6 V
